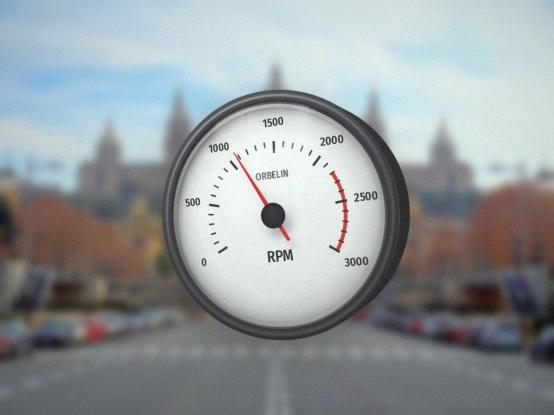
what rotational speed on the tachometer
1100 rpm
